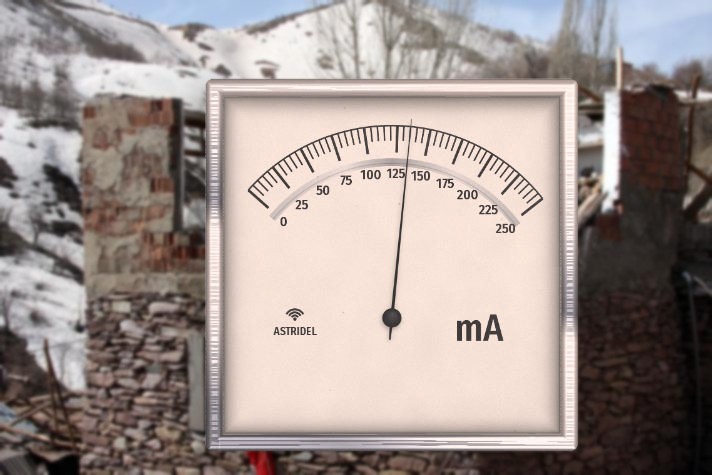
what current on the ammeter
135 mA
